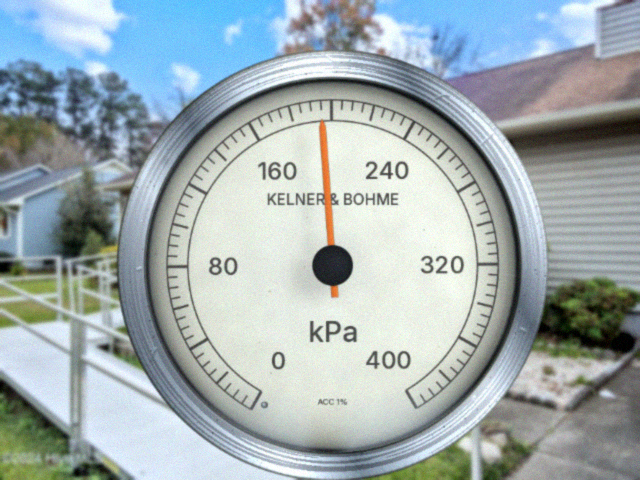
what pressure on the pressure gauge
195 kPa
